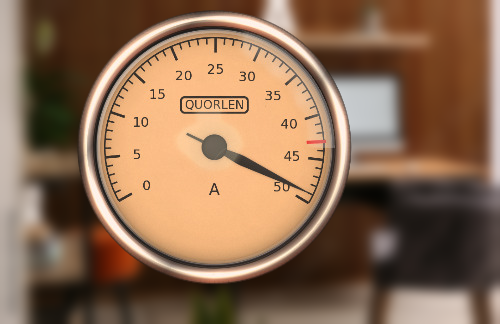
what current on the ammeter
49 A
